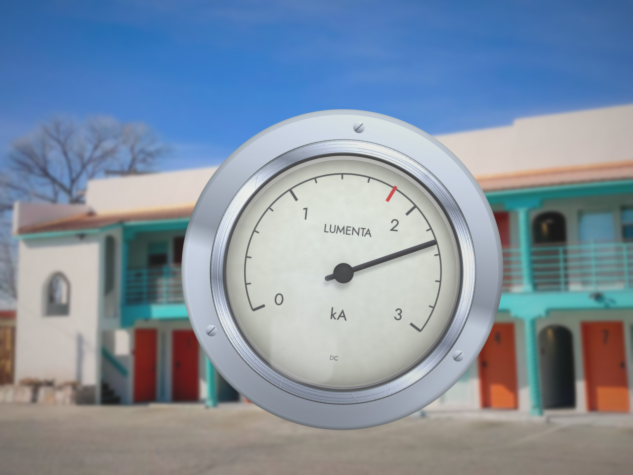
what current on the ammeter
2.3 kA
